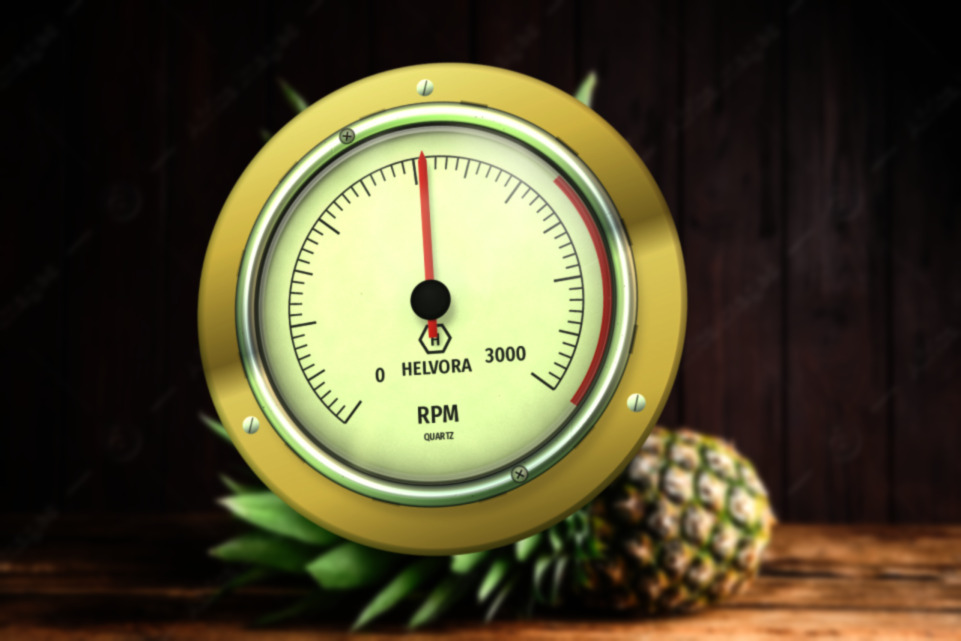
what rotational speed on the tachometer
1550 rpm
